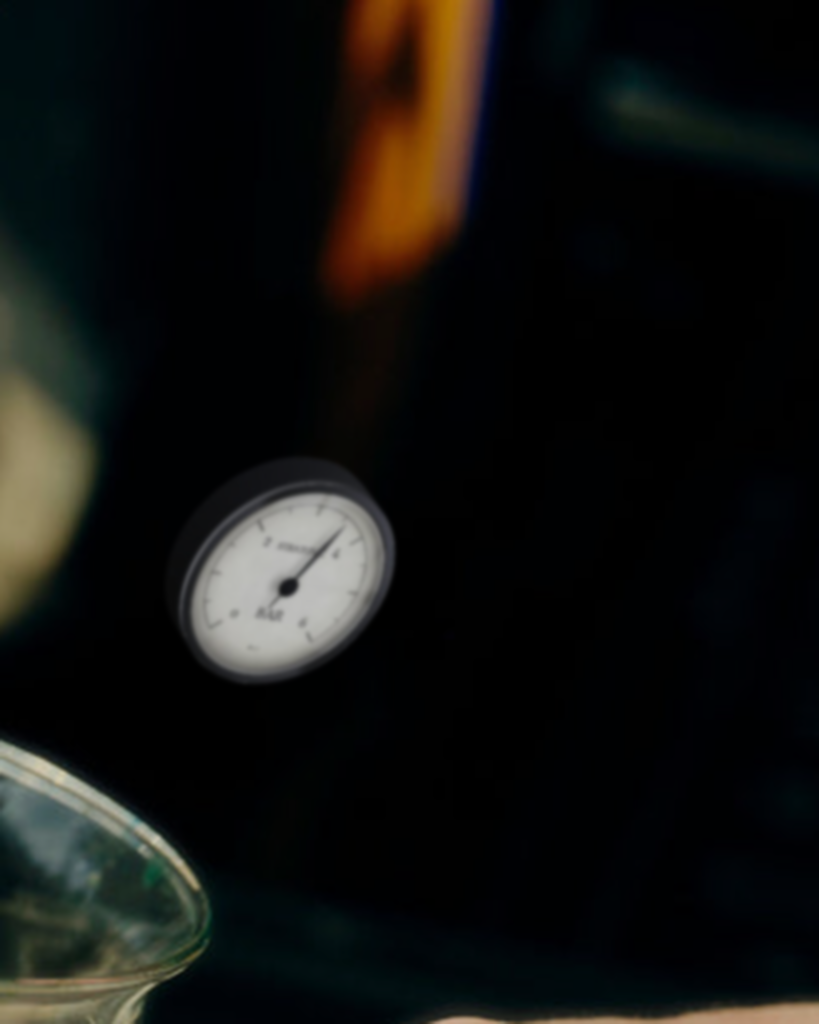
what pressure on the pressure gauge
3.5 bar
